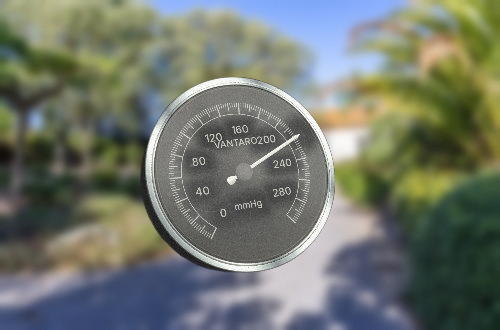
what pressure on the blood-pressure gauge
220 mmHg
